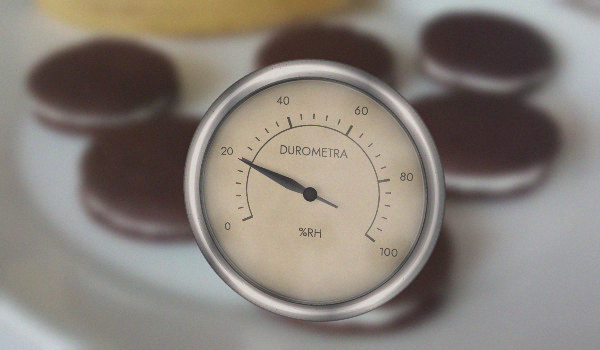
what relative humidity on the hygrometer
20 %
